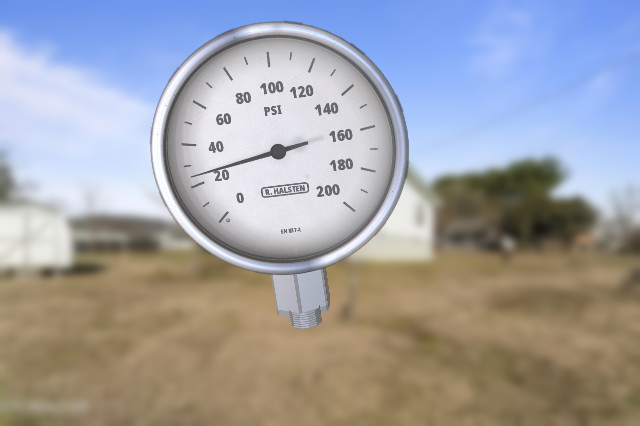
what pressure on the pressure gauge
25 psi
